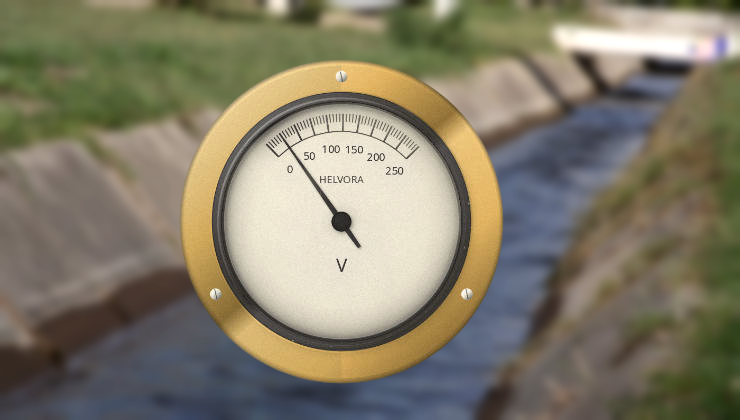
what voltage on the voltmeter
25 V
